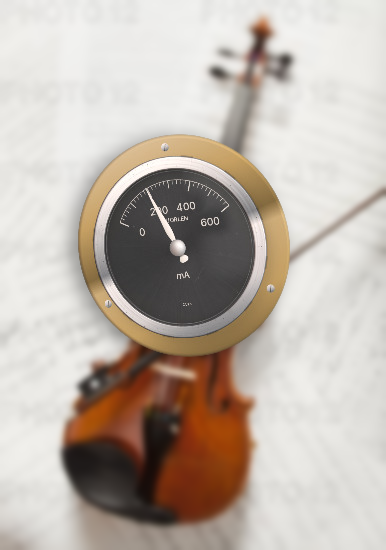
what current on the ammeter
200 mA
